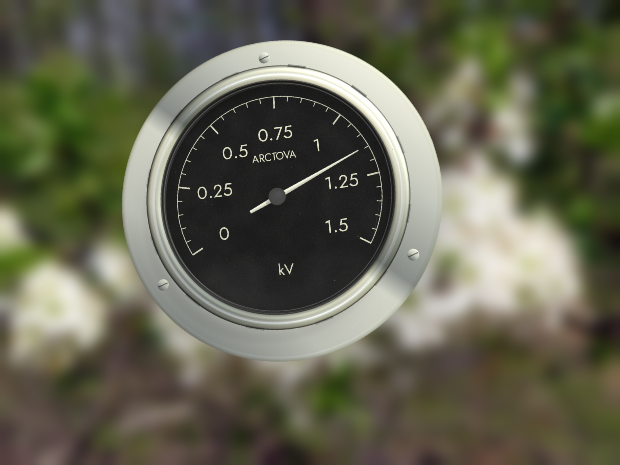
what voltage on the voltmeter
1.15 kV
